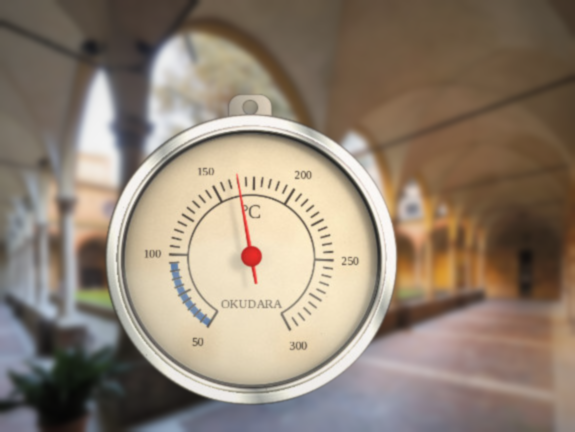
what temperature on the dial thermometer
165 °C
